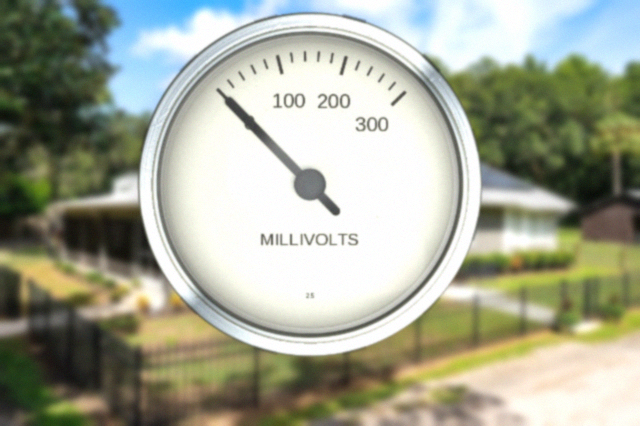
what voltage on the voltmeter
0 mV
